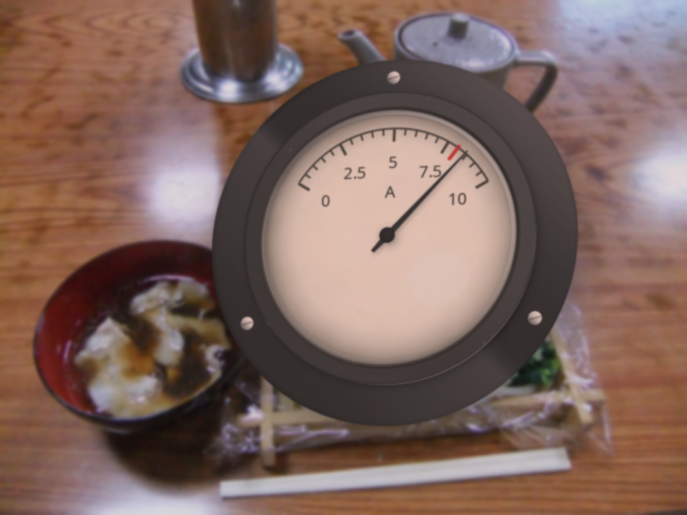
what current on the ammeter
8.5 A
